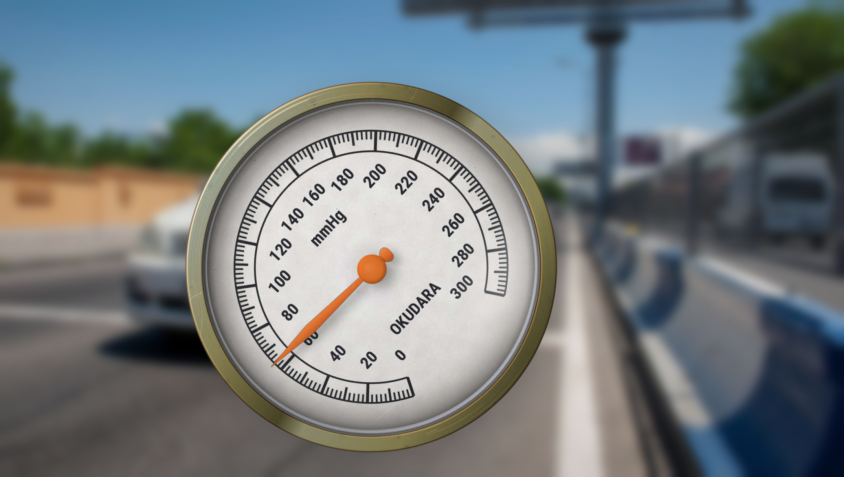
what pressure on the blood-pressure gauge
64 mmHg
